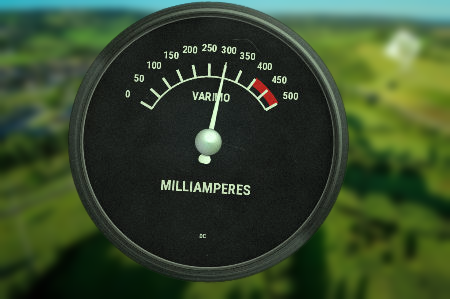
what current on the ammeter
300 mA
